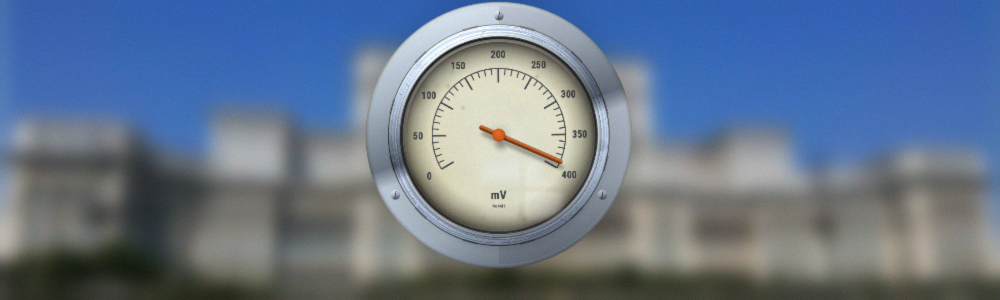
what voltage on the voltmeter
390 mV
